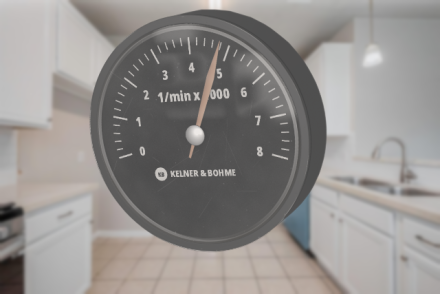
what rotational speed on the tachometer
4800 rpm
